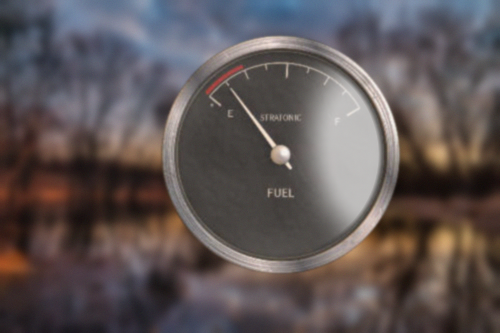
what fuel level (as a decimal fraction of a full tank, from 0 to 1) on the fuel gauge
0.125
